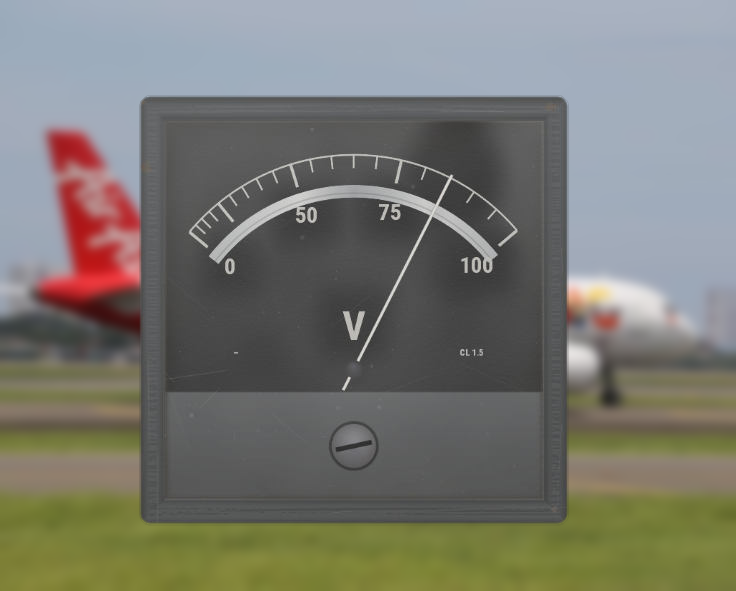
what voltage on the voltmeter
85 V
